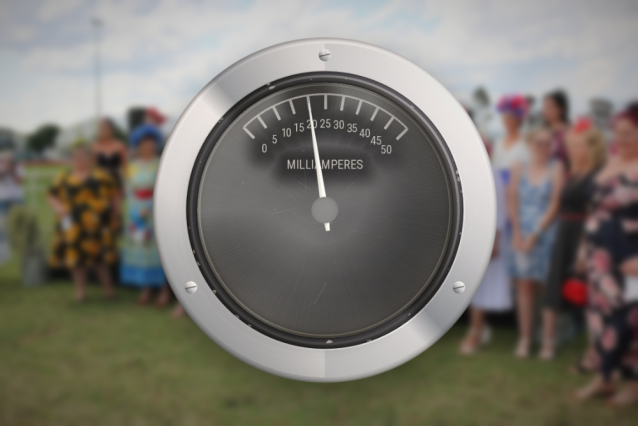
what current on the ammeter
20 mA
